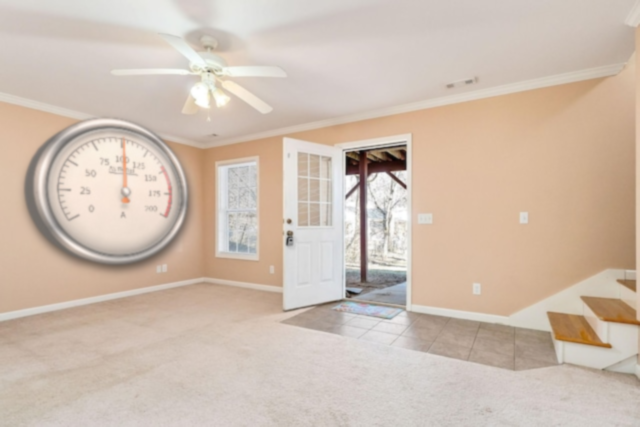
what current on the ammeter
100 A
